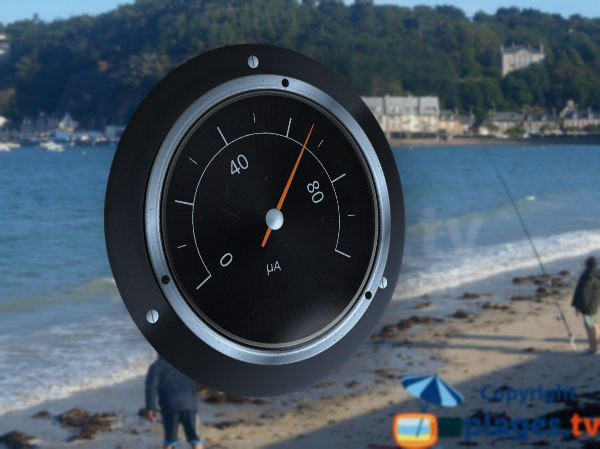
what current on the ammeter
65 µA
